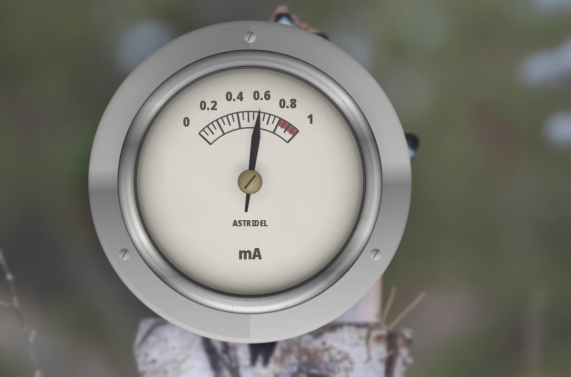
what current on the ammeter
0.6 mA
